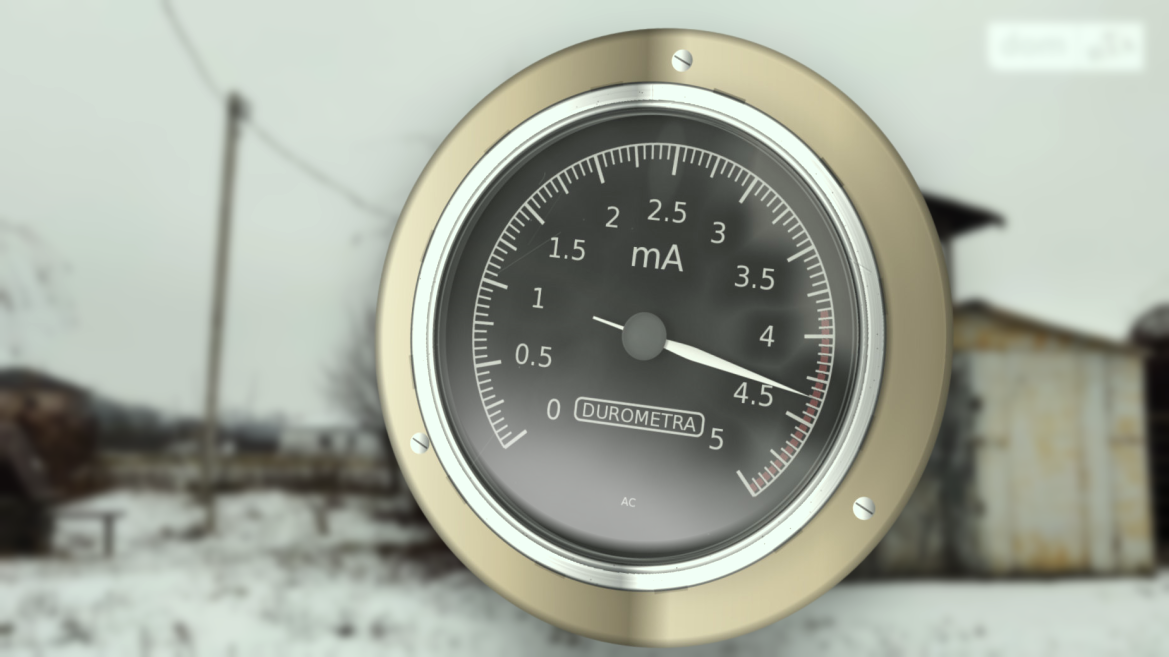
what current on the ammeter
4.35 mA
